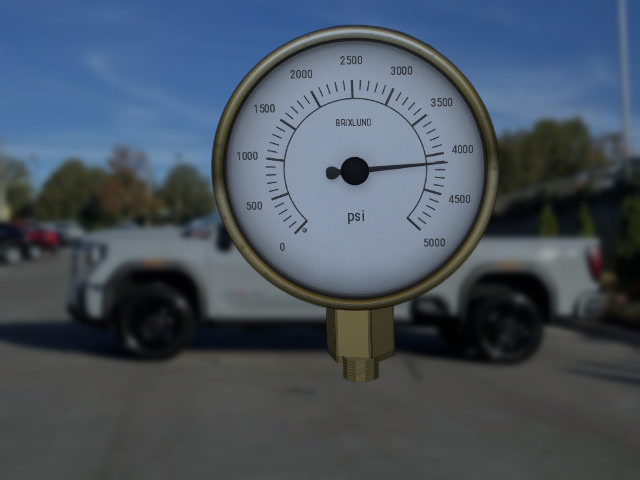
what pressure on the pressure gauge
4100 psi
